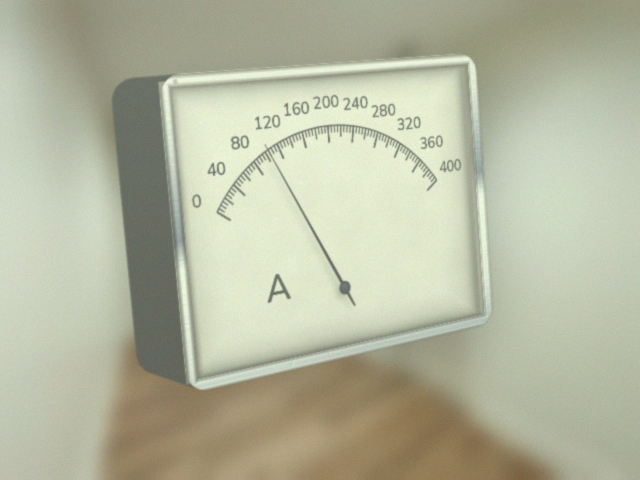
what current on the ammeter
100 A
